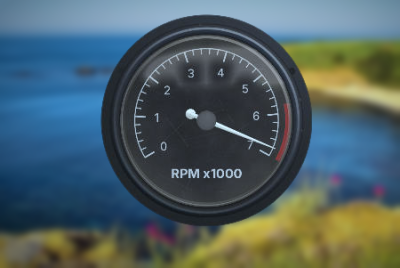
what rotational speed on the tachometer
6800 rpm
